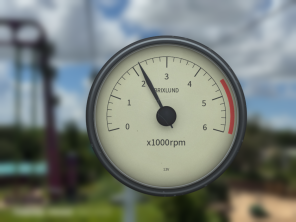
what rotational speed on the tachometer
2200 rpm
